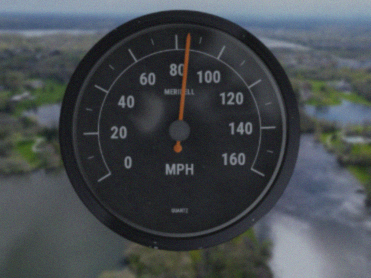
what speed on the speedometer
85 mph
